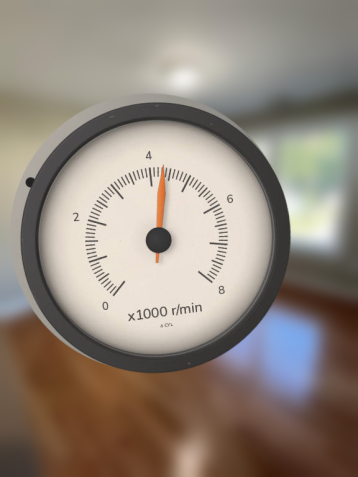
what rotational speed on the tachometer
4300 rpm
